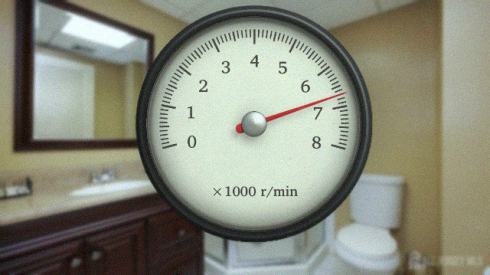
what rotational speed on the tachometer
6700 rpm
